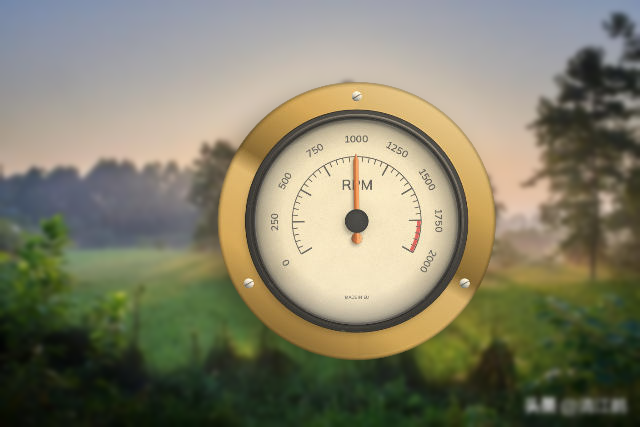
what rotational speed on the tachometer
1000 rpm
